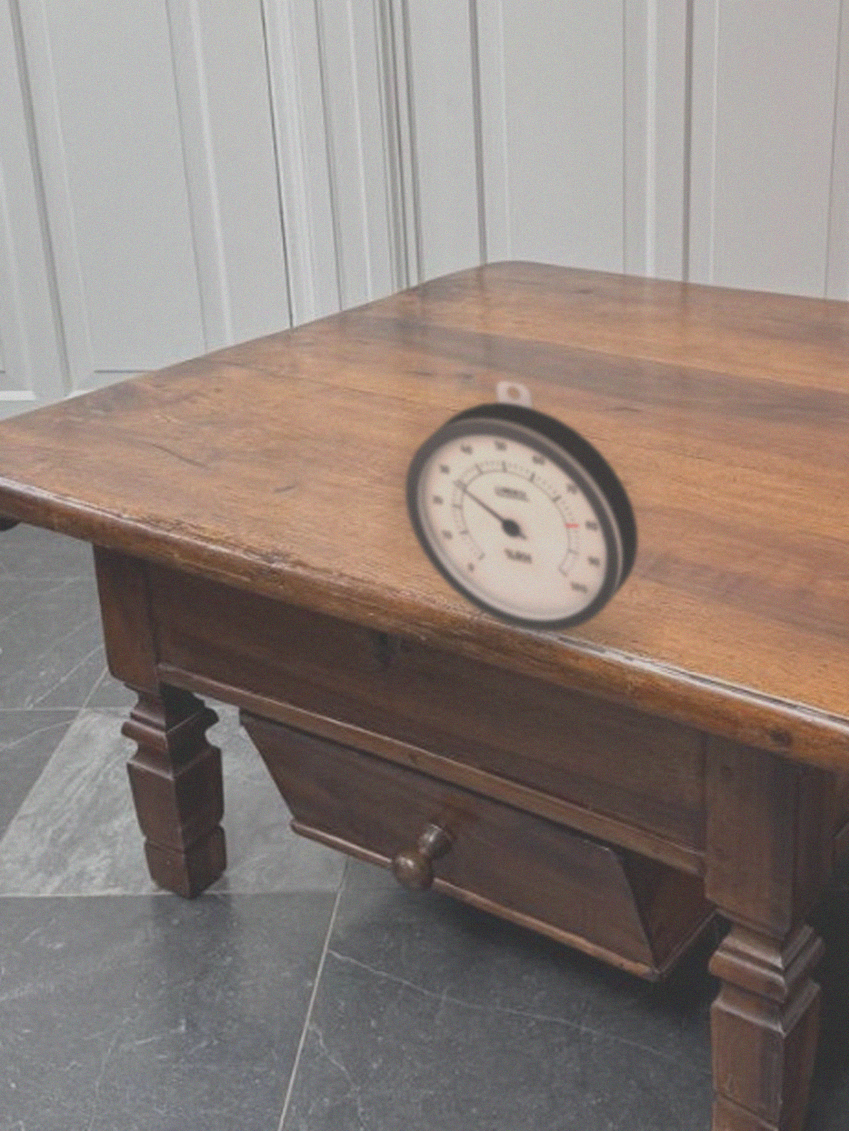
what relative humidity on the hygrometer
30 %
